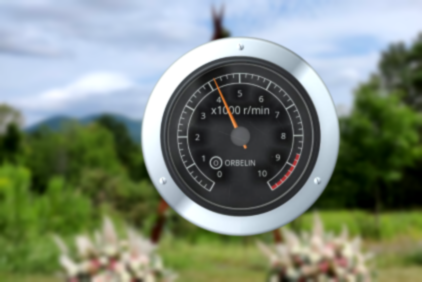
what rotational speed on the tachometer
4200 rpm
